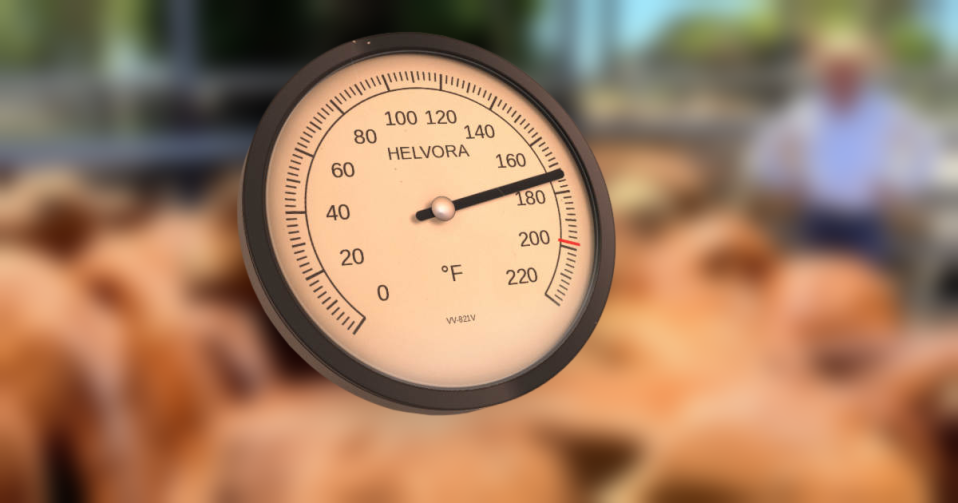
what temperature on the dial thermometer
174 °F
